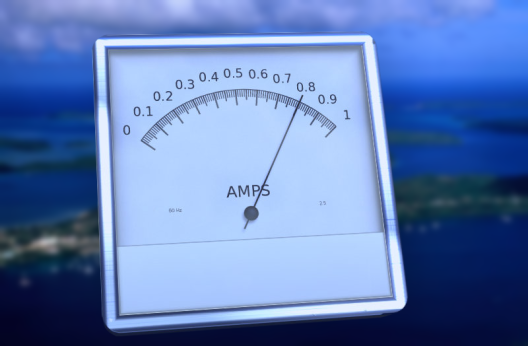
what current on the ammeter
0.8 A
